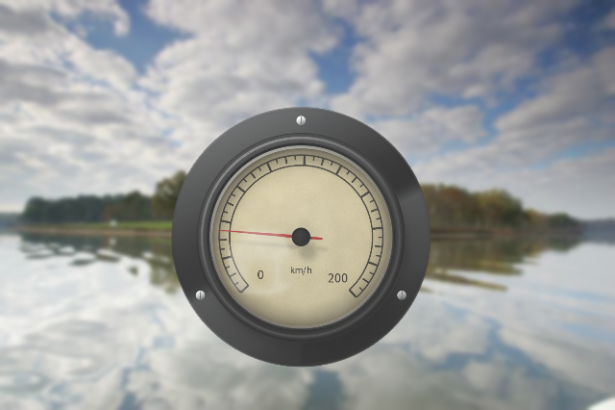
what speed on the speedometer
35 km/h
